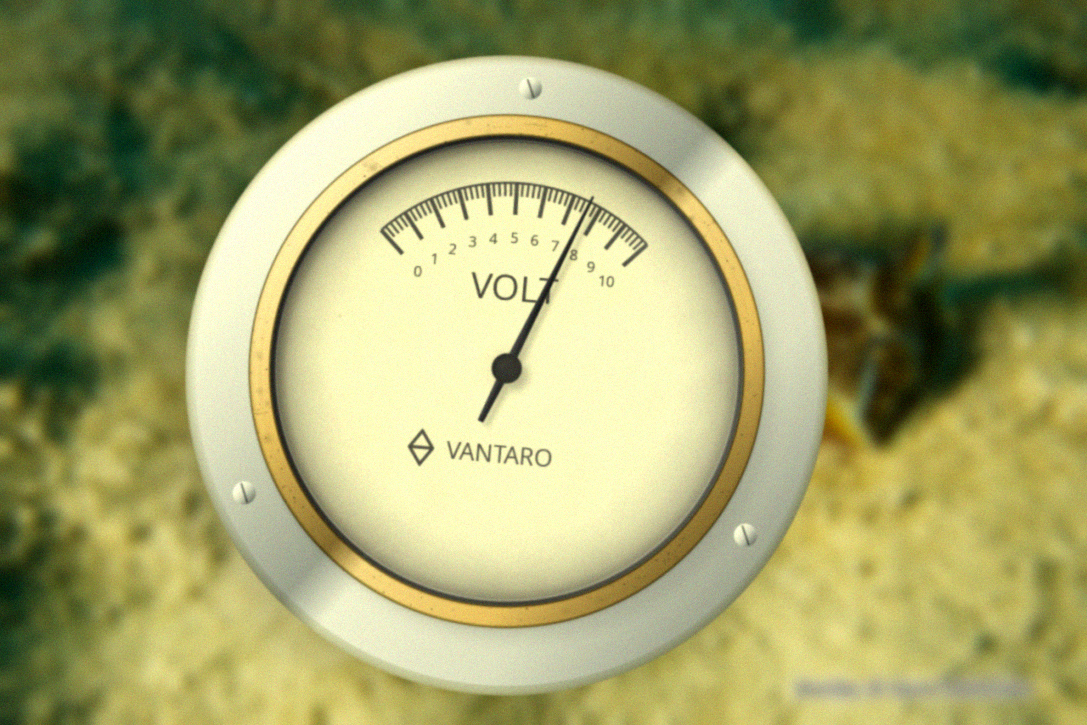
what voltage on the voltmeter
7.6 V
